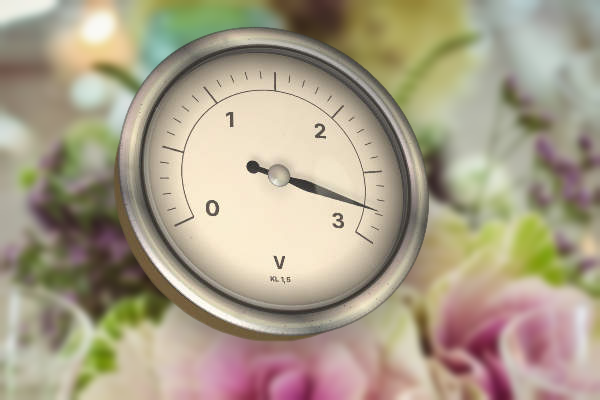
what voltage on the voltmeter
2.8 V
